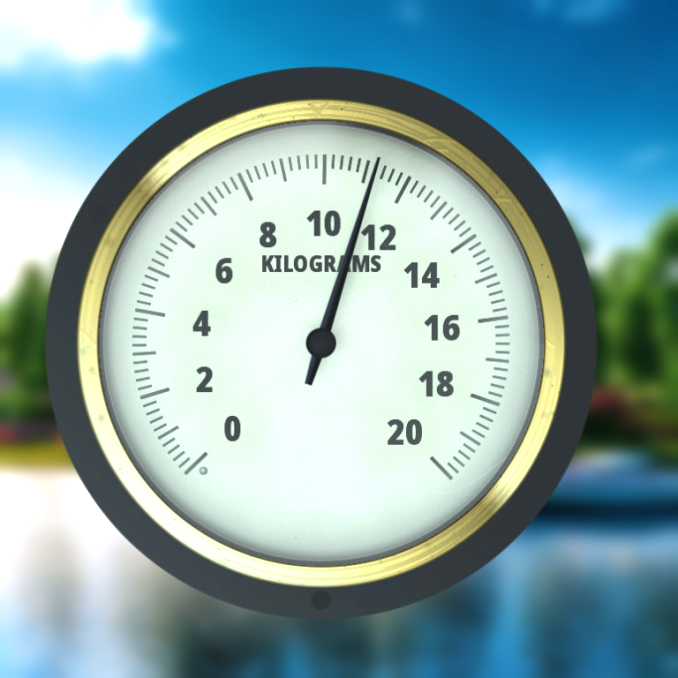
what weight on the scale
11.2 kg
